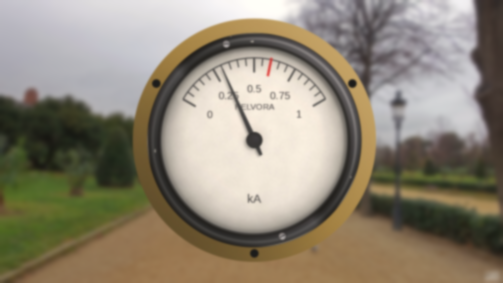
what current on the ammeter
0.3 kA
